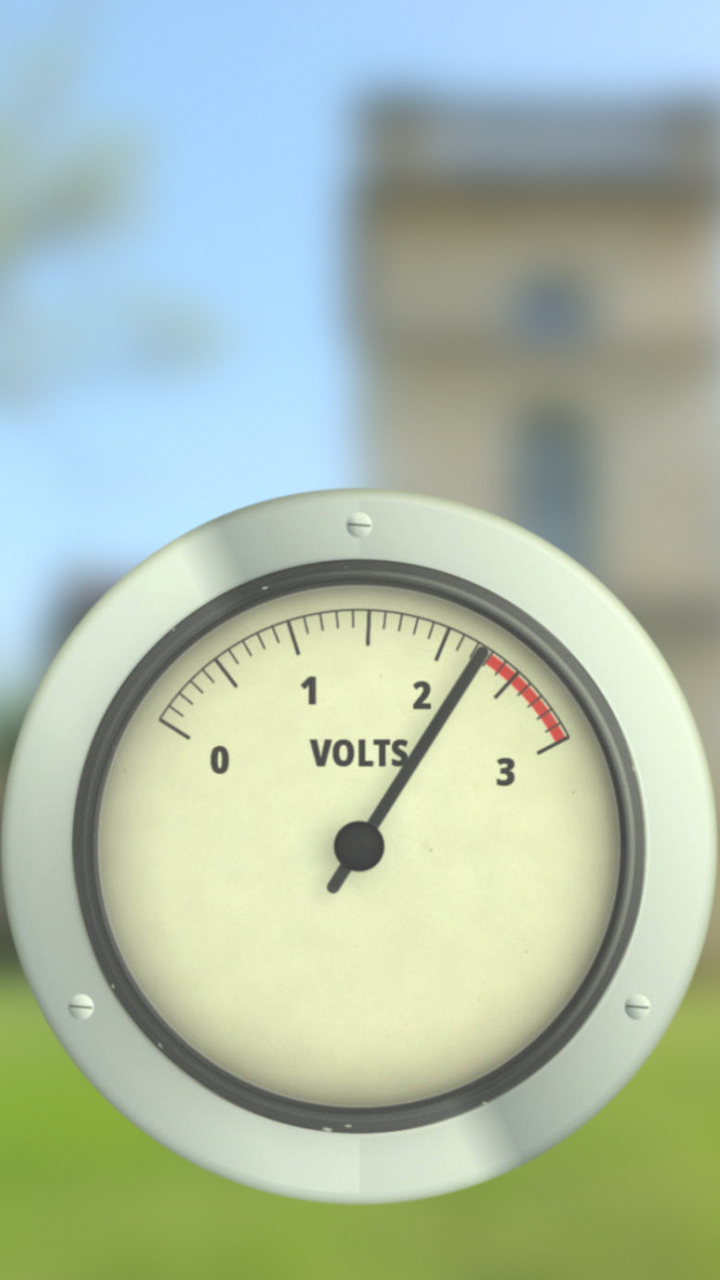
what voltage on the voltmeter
2.25 V
